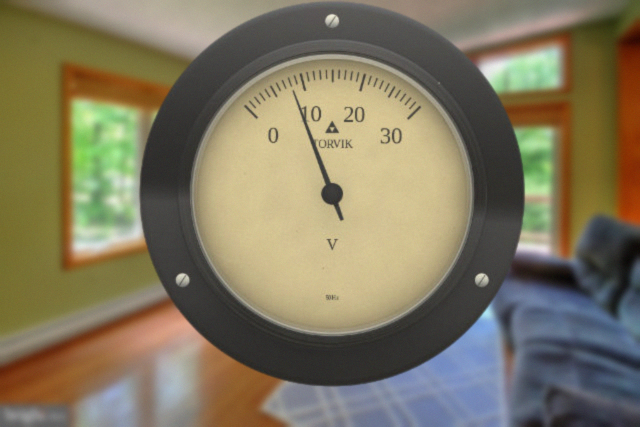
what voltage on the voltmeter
8 V
